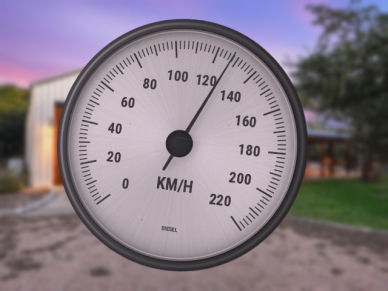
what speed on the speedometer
128 km/h
